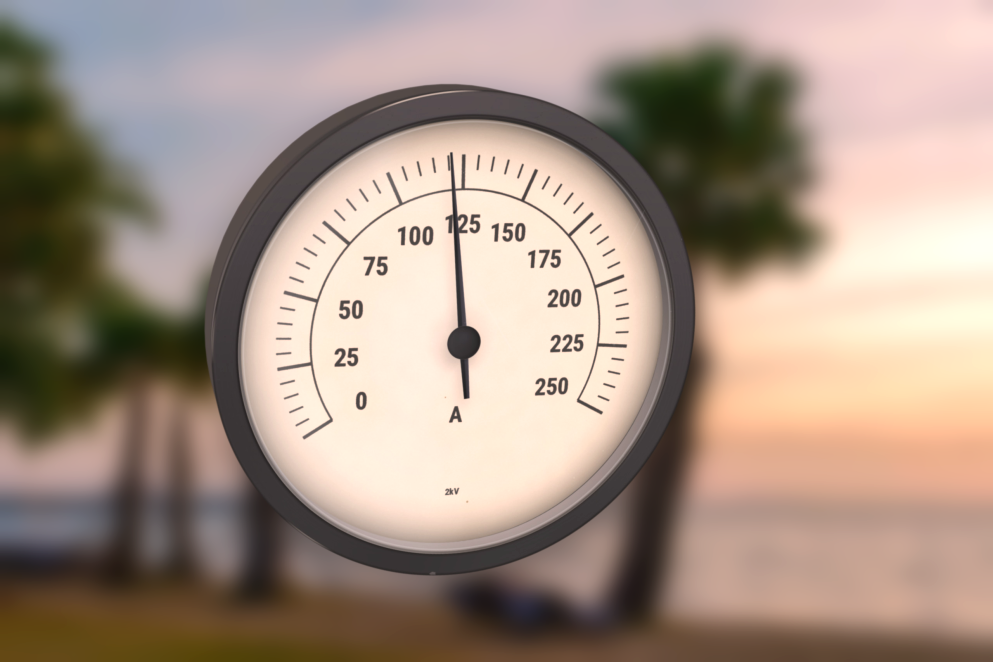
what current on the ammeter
120 A
